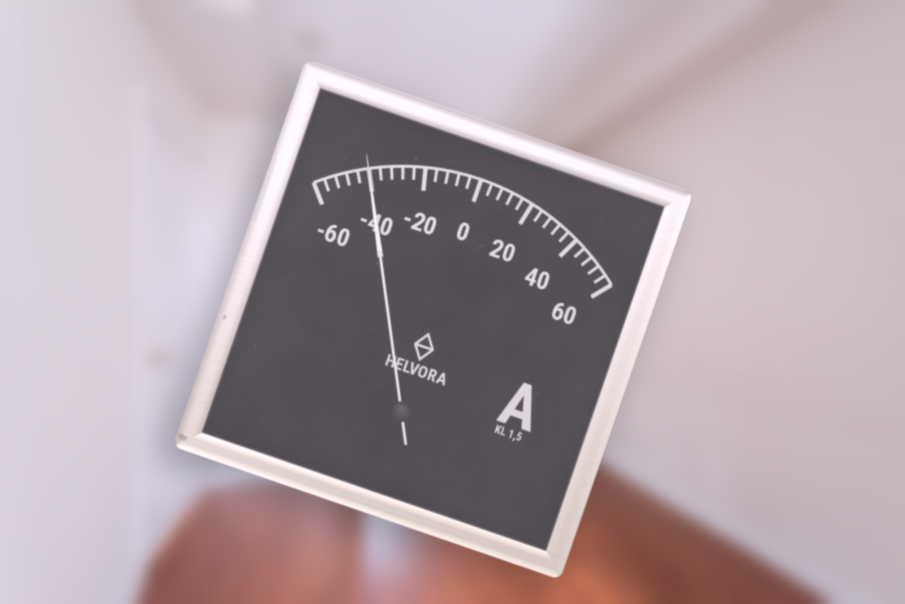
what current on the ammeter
-40 A
